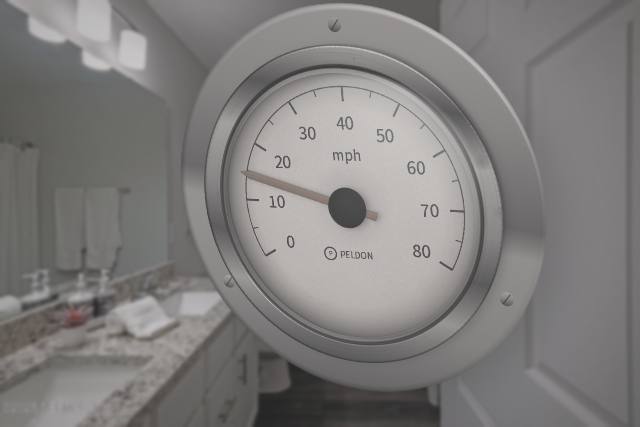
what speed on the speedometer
15 mph
